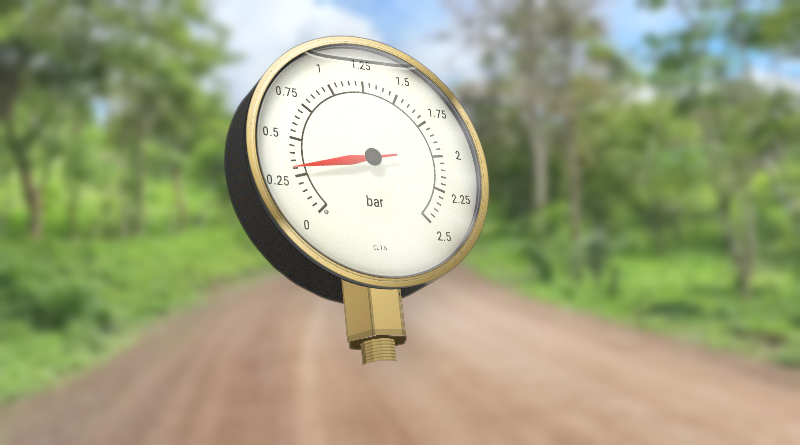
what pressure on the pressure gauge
0.3 bar
